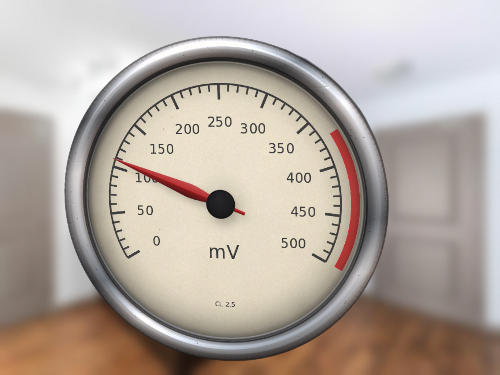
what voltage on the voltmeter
110 mV
